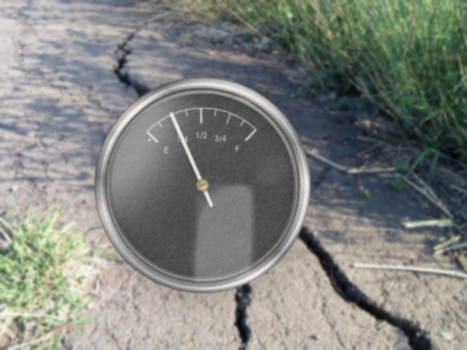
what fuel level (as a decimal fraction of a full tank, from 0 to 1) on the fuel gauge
0.25
